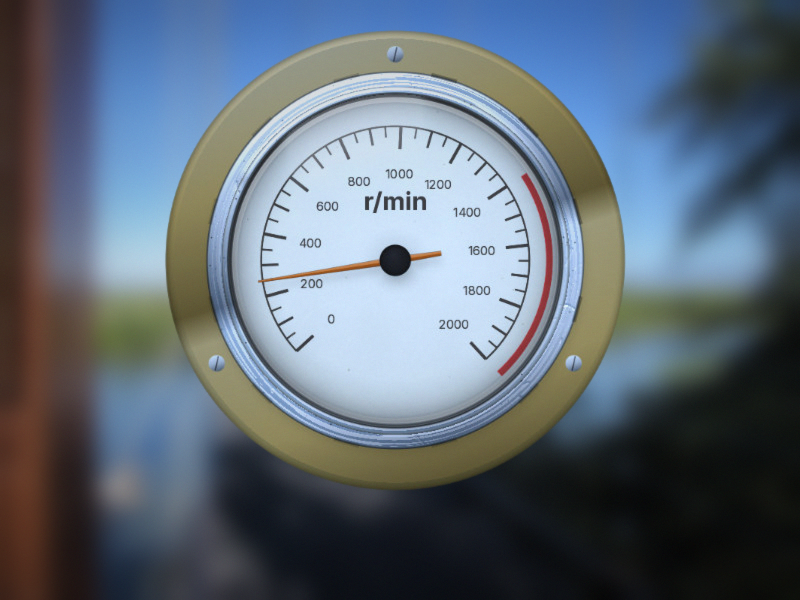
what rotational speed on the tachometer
250 rpm
